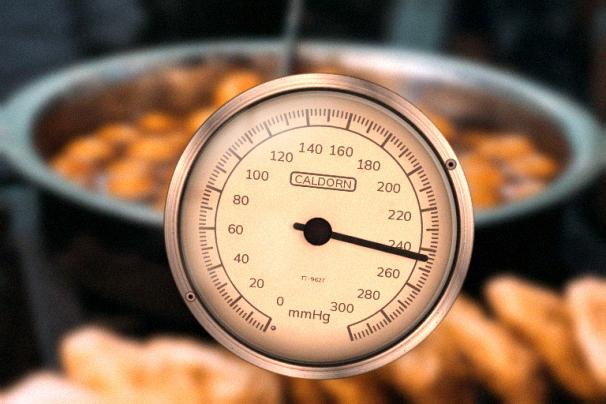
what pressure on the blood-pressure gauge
244 mmHg
